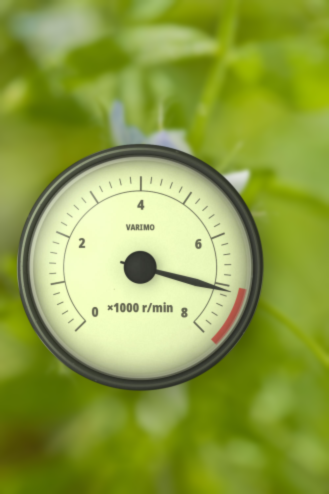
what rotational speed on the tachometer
7100 rpm
